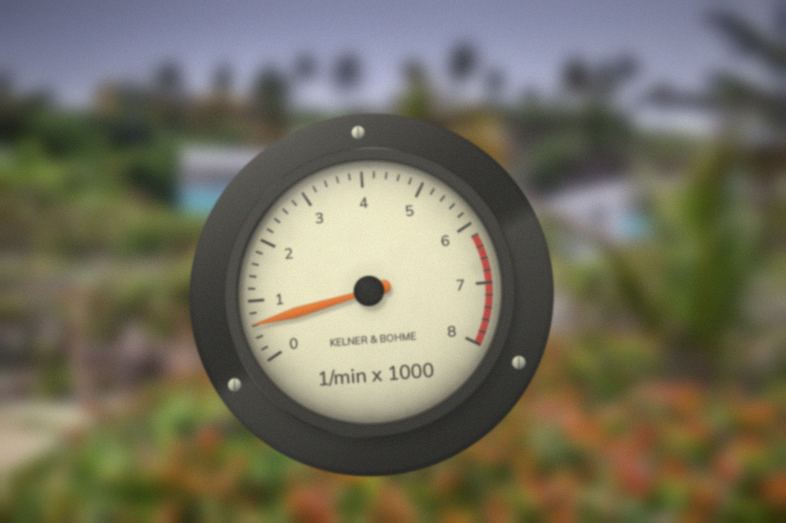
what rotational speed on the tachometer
600 rpm
